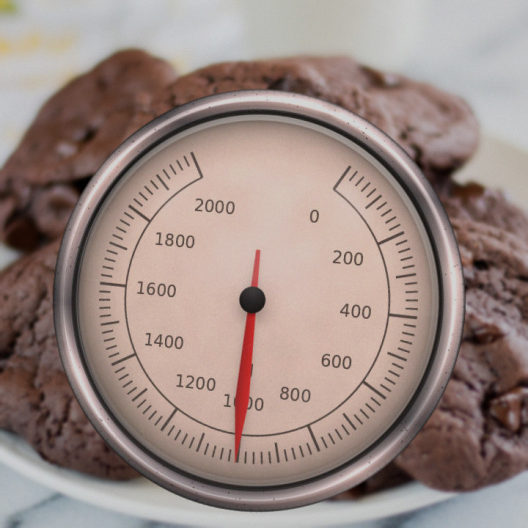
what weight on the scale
1000 g
